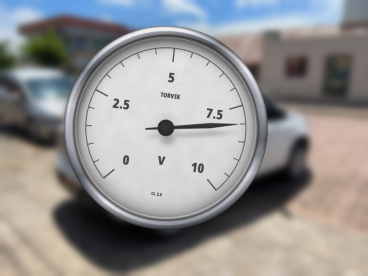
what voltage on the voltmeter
8 V
